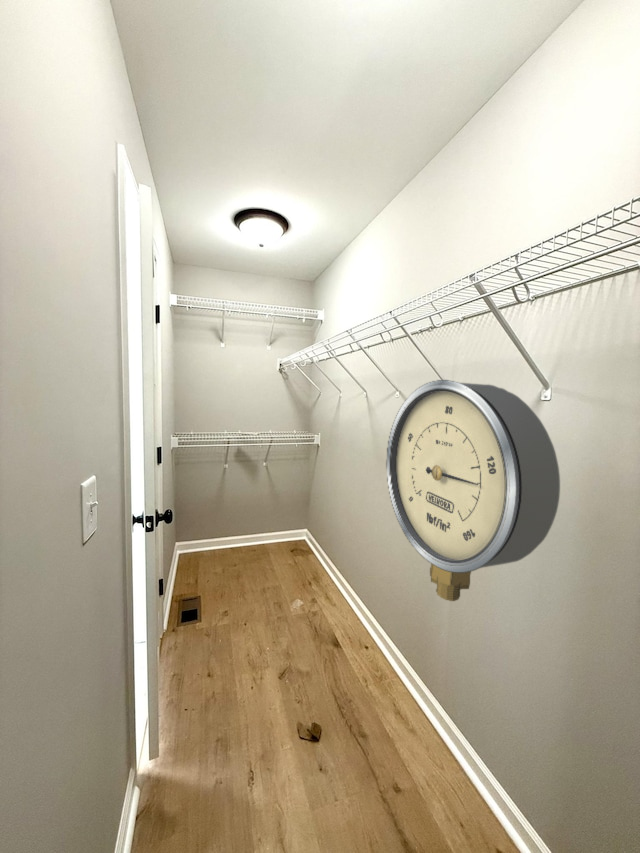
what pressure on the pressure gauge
130 psi
